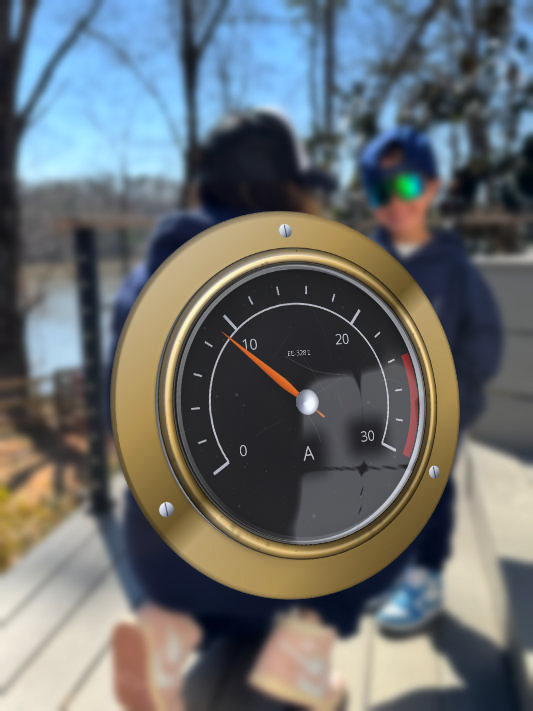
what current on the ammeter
9 A
